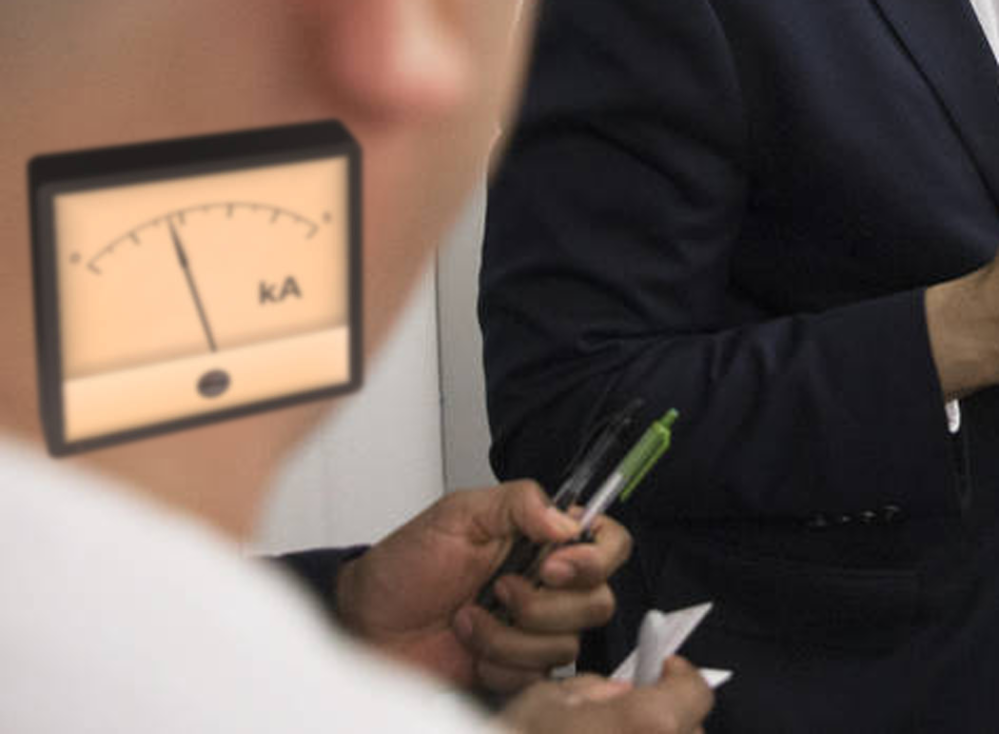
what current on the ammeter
1.75 kA
